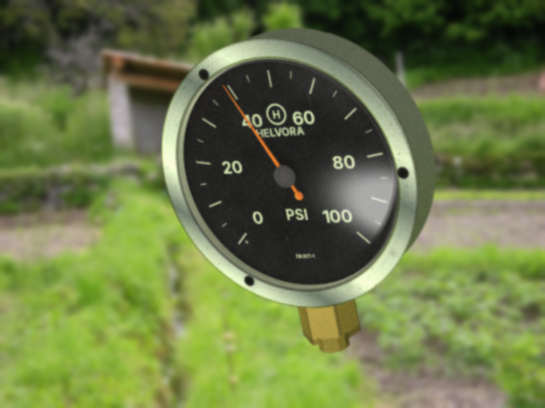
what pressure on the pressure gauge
40 psi
